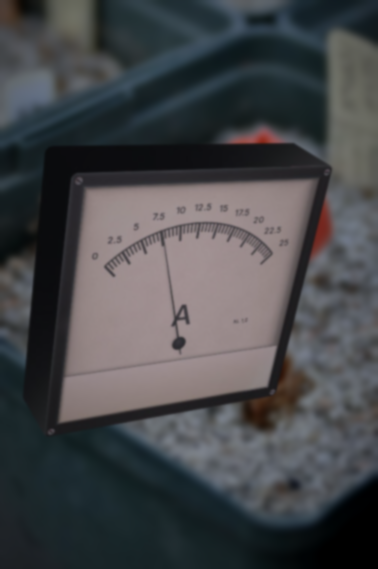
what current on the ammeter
7.5 A
